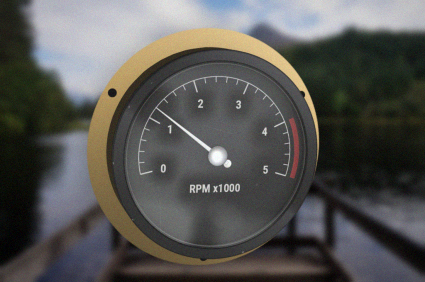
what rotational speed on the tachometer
1200 rpm
